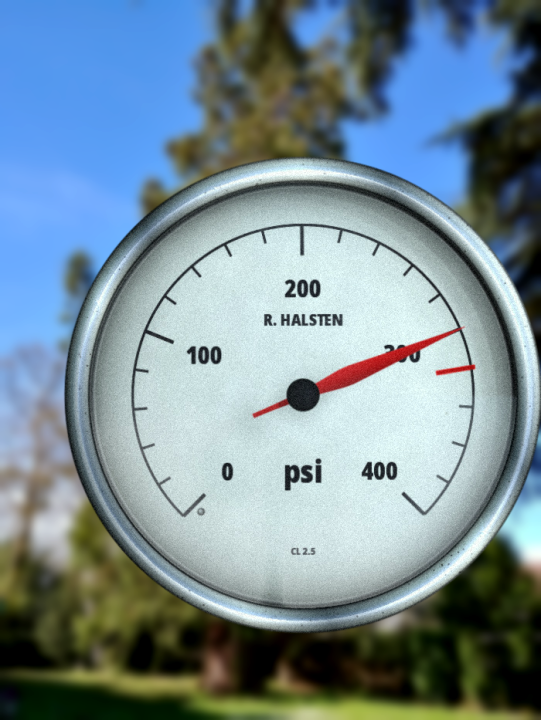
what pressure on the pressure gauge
300 psi
